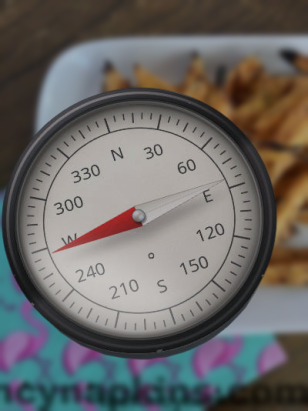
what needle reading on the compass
265 °
